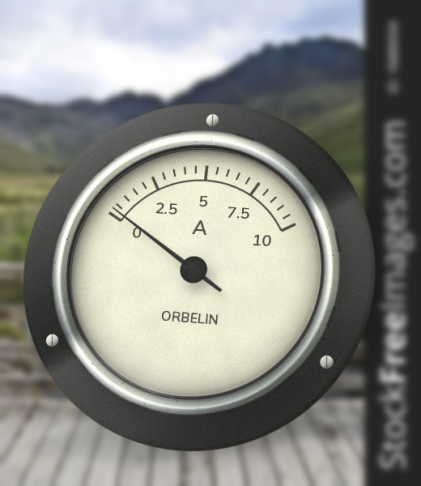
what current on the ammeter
0.25 A
